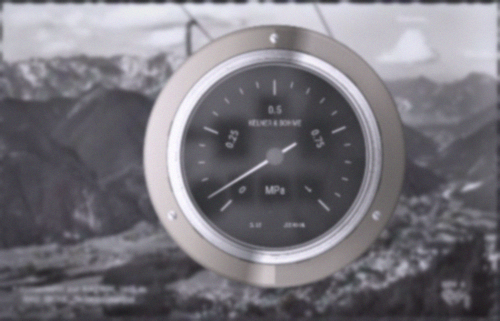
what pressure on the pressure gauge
0.05 MPa
